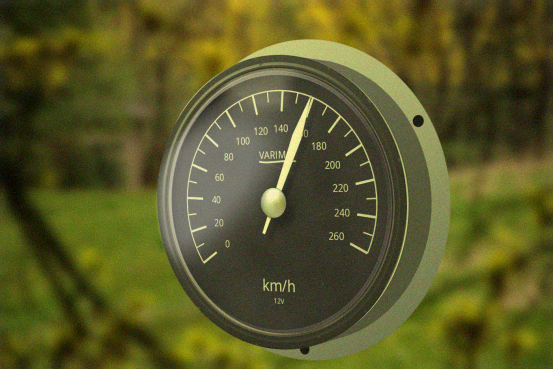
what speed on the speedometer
160 km/h
